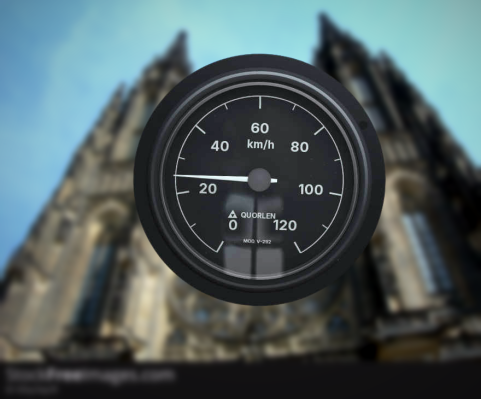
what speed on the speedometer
25 km/h
